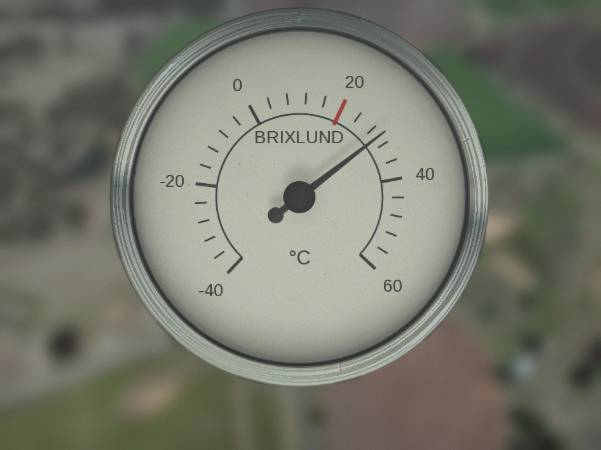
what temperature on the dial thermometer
30 °C
